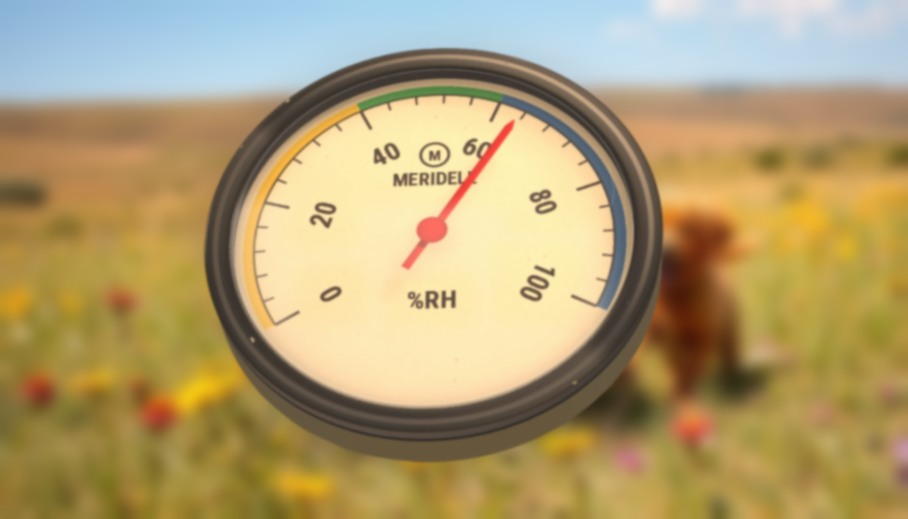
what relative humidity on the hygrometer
64 %
